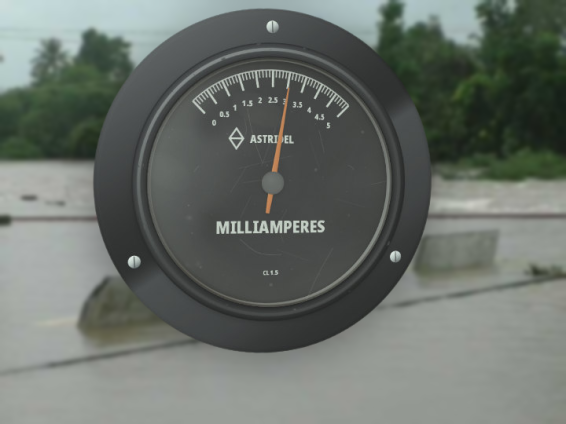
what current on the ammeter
3 mA
